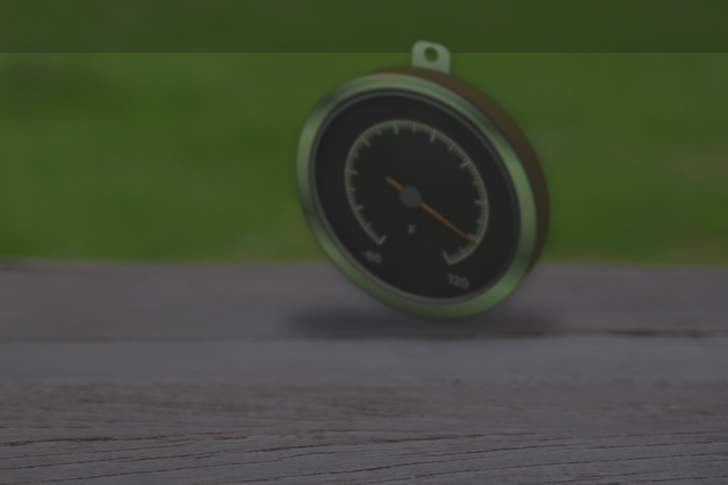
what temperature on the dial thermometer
100 °F
